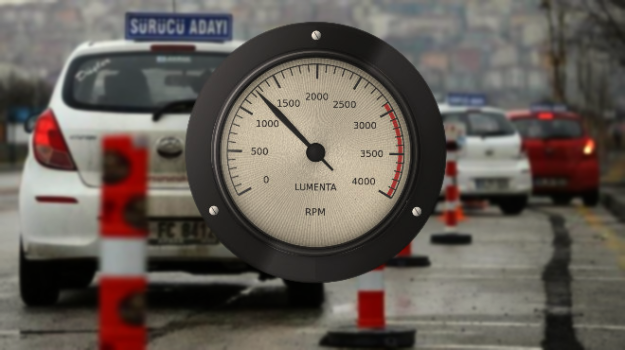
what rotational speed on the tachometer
1250 rpm
